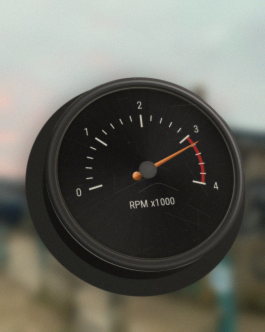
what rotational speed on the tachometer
3200 rpm
